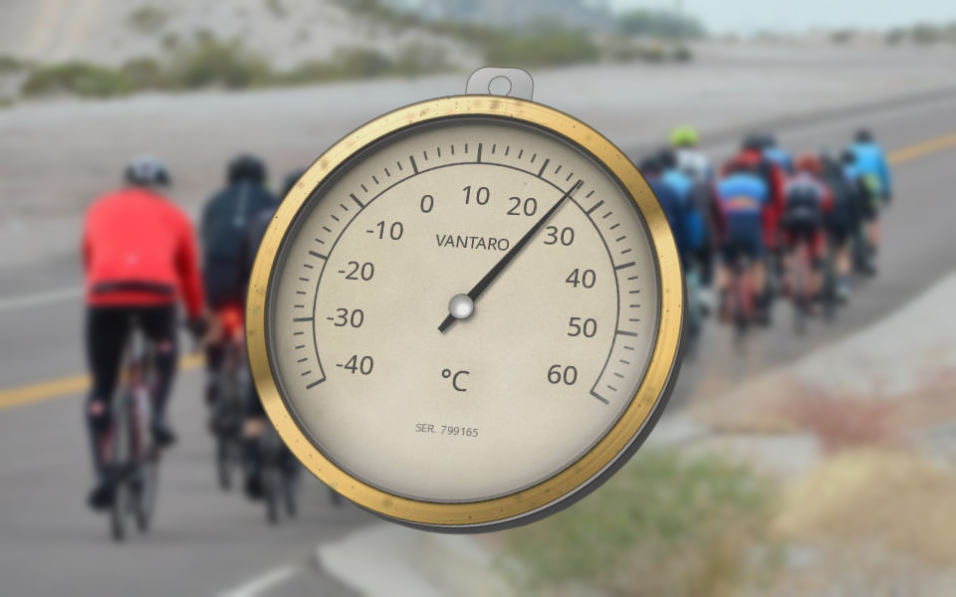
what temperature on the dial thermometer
26 °C
